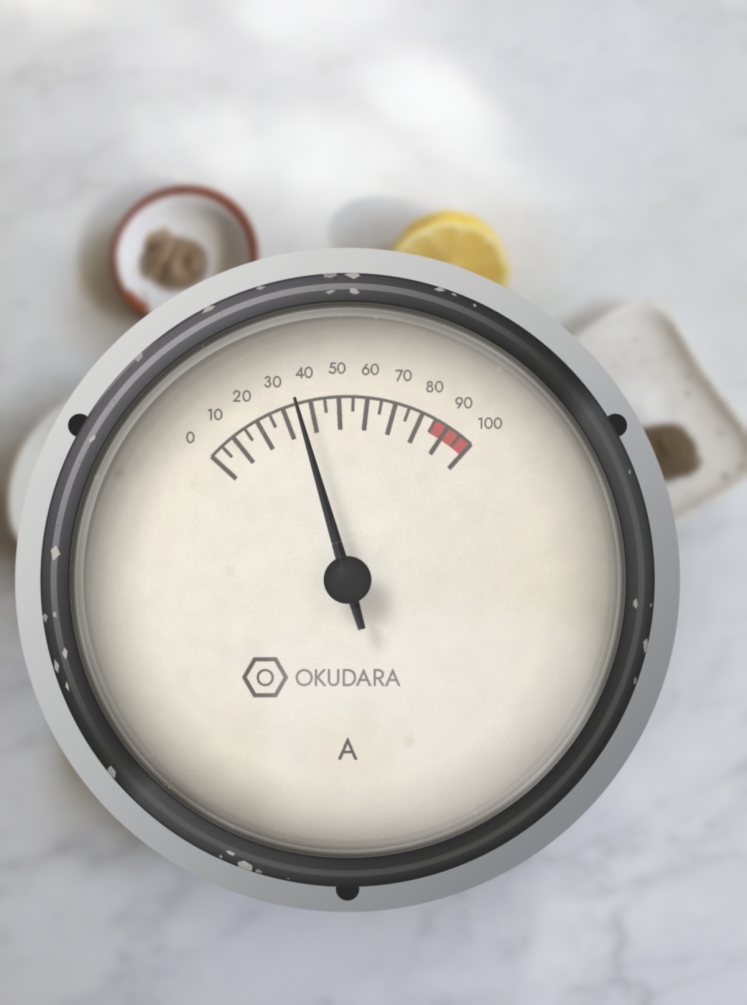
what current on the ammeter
35 A
